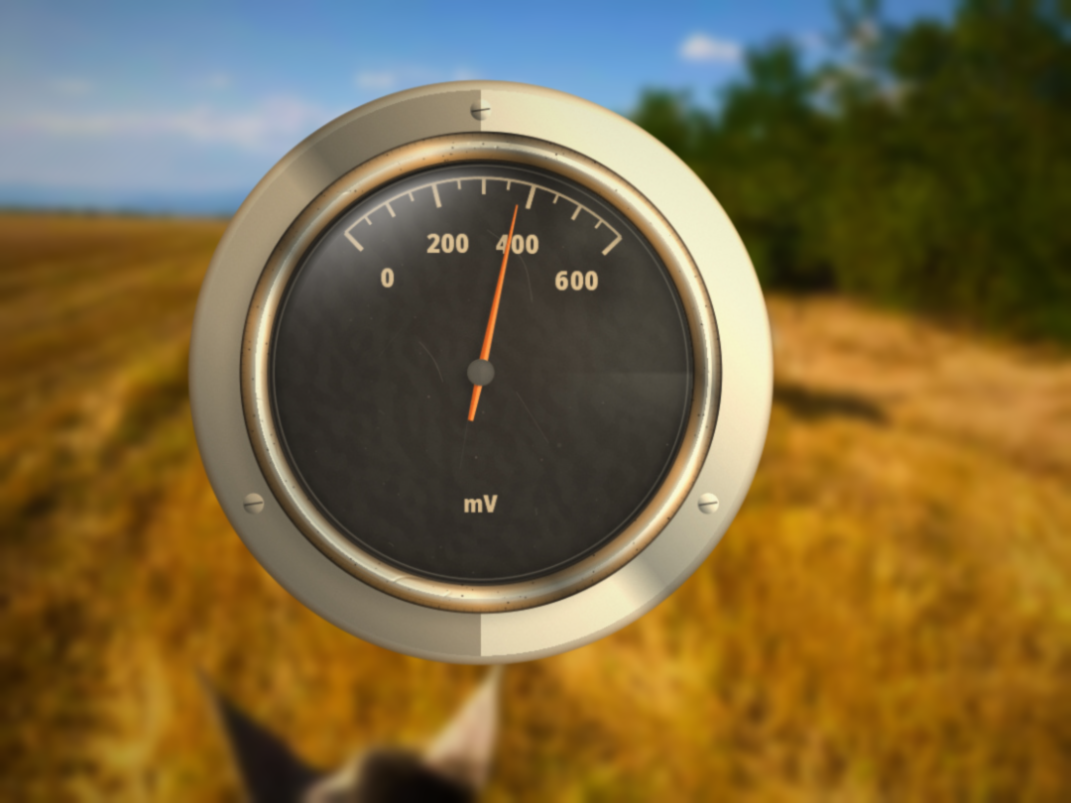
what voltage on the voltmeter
375 mV
